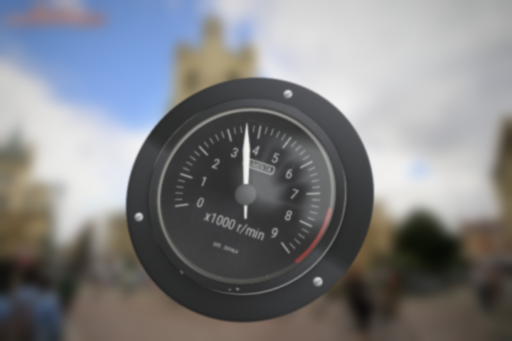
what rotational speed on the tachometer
3600 rpm
